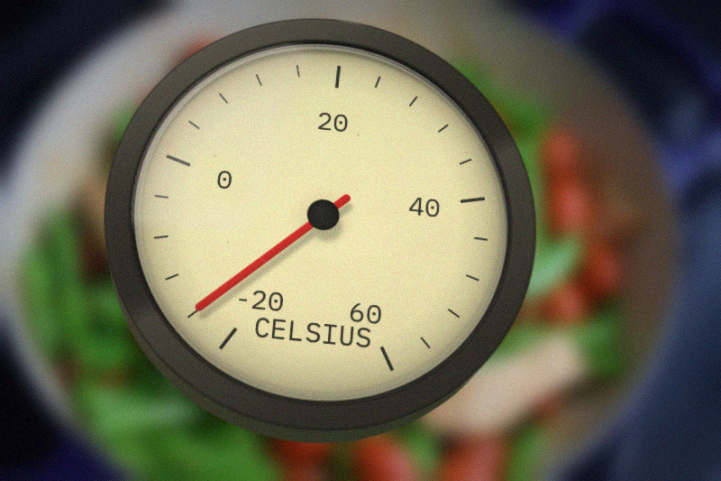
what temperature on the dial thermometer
-16 °C
